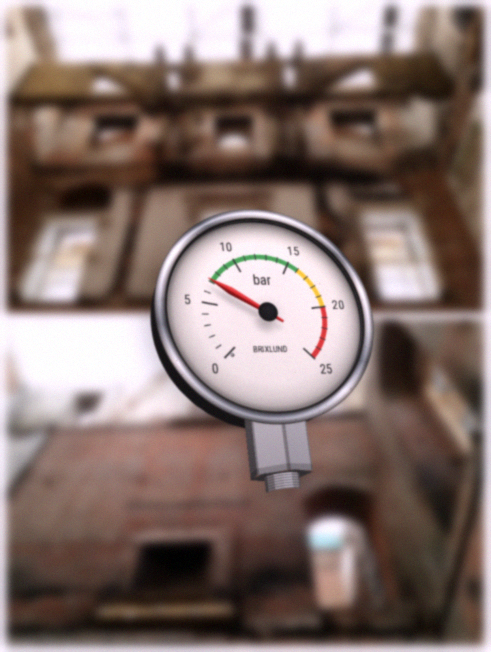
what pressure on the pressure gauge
7 bar
